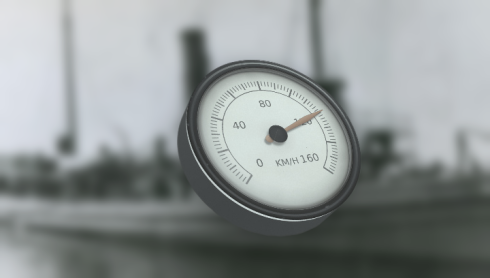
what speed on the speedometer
120 km/h
